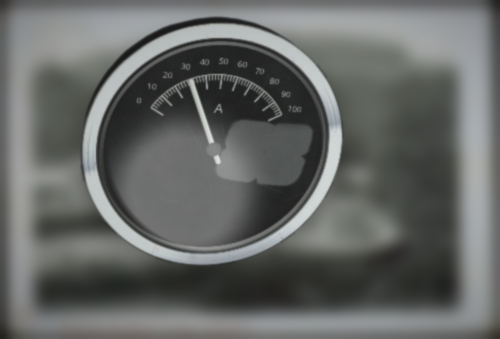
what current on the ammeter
30 A
